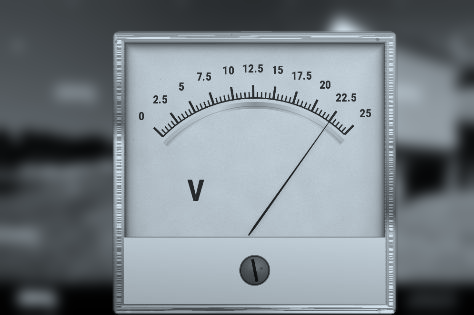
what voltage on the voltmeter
22.5 V
